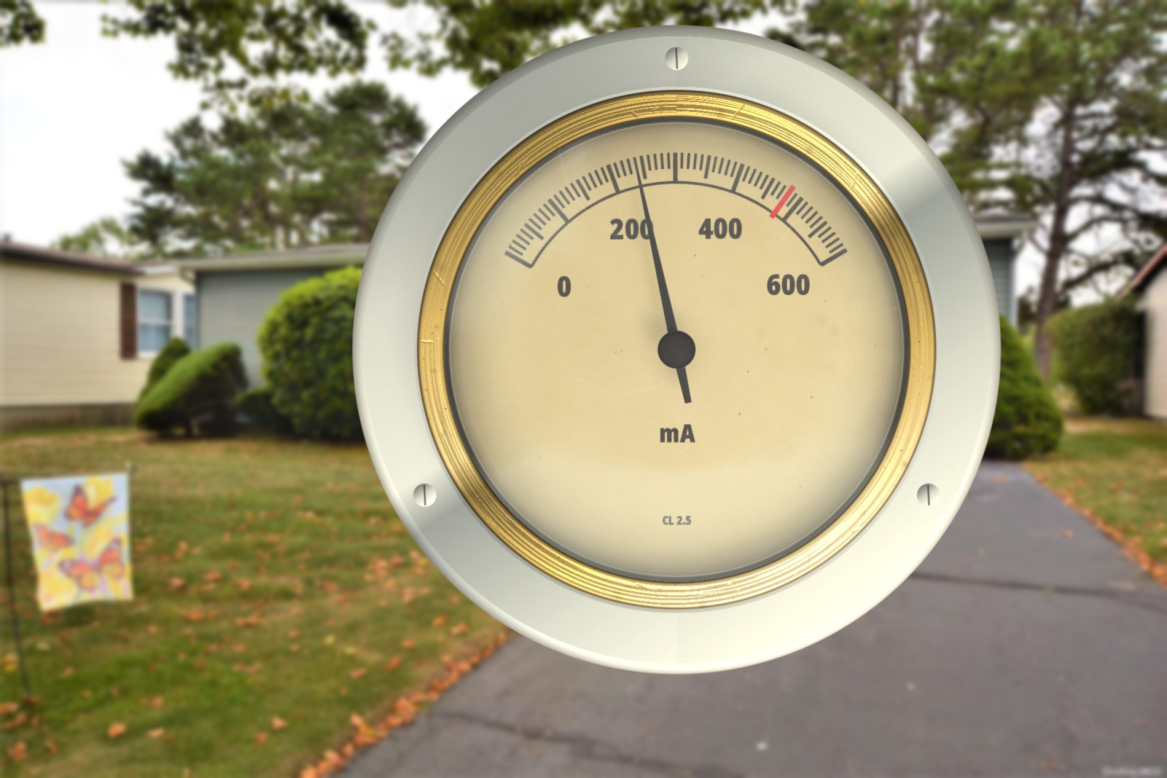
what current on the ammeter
240 mA
